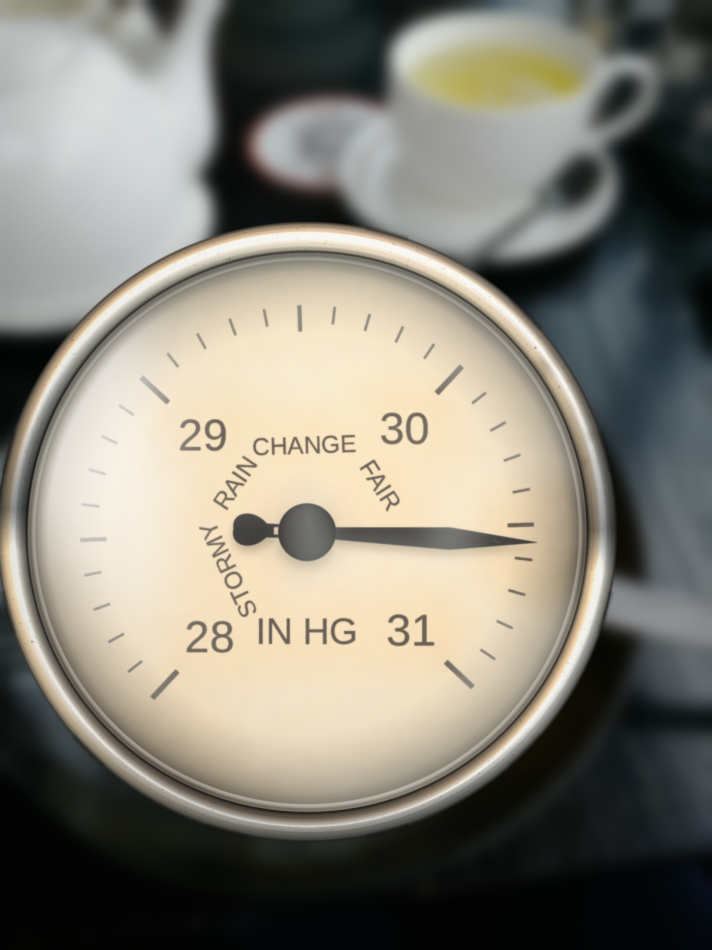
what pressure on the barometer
30.55 inHg
